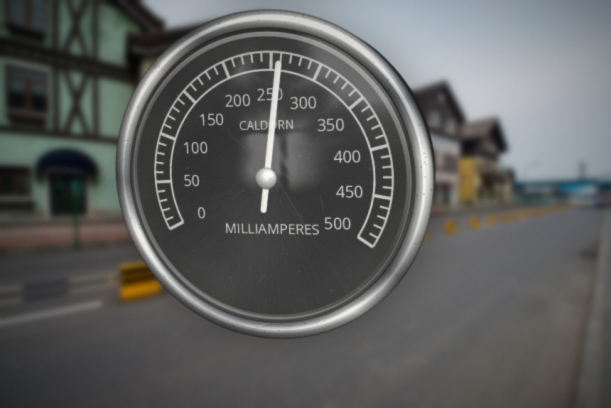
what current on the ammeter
260 mA
